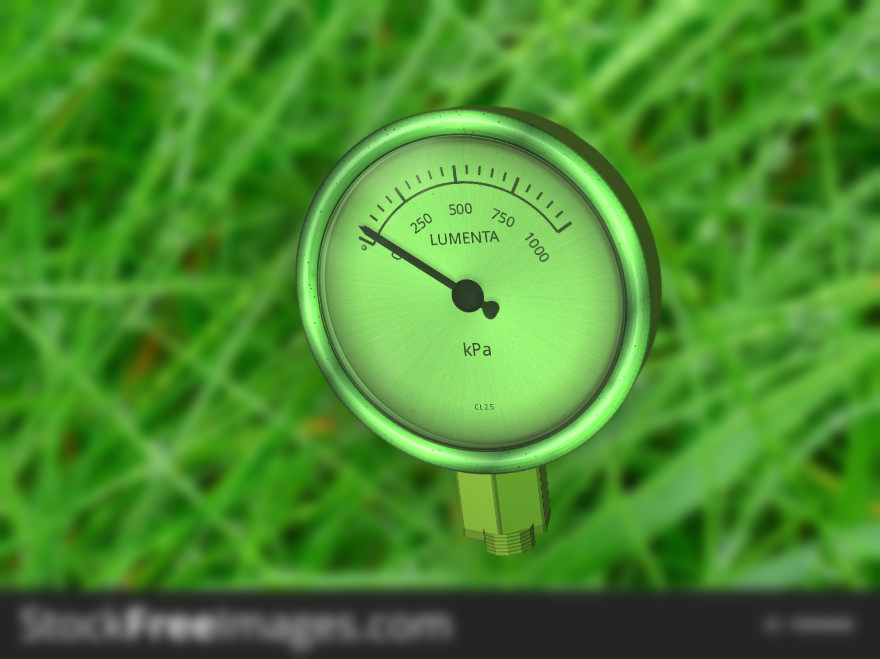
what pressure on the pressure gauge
50 kPa
